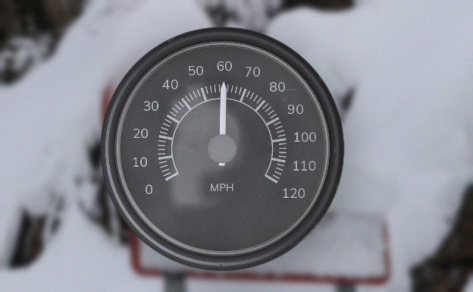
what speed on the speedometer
60 mph
